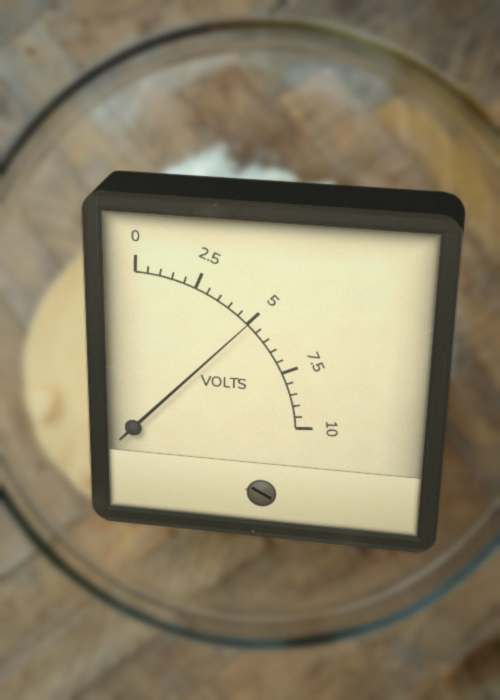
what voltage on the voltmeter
5 V
